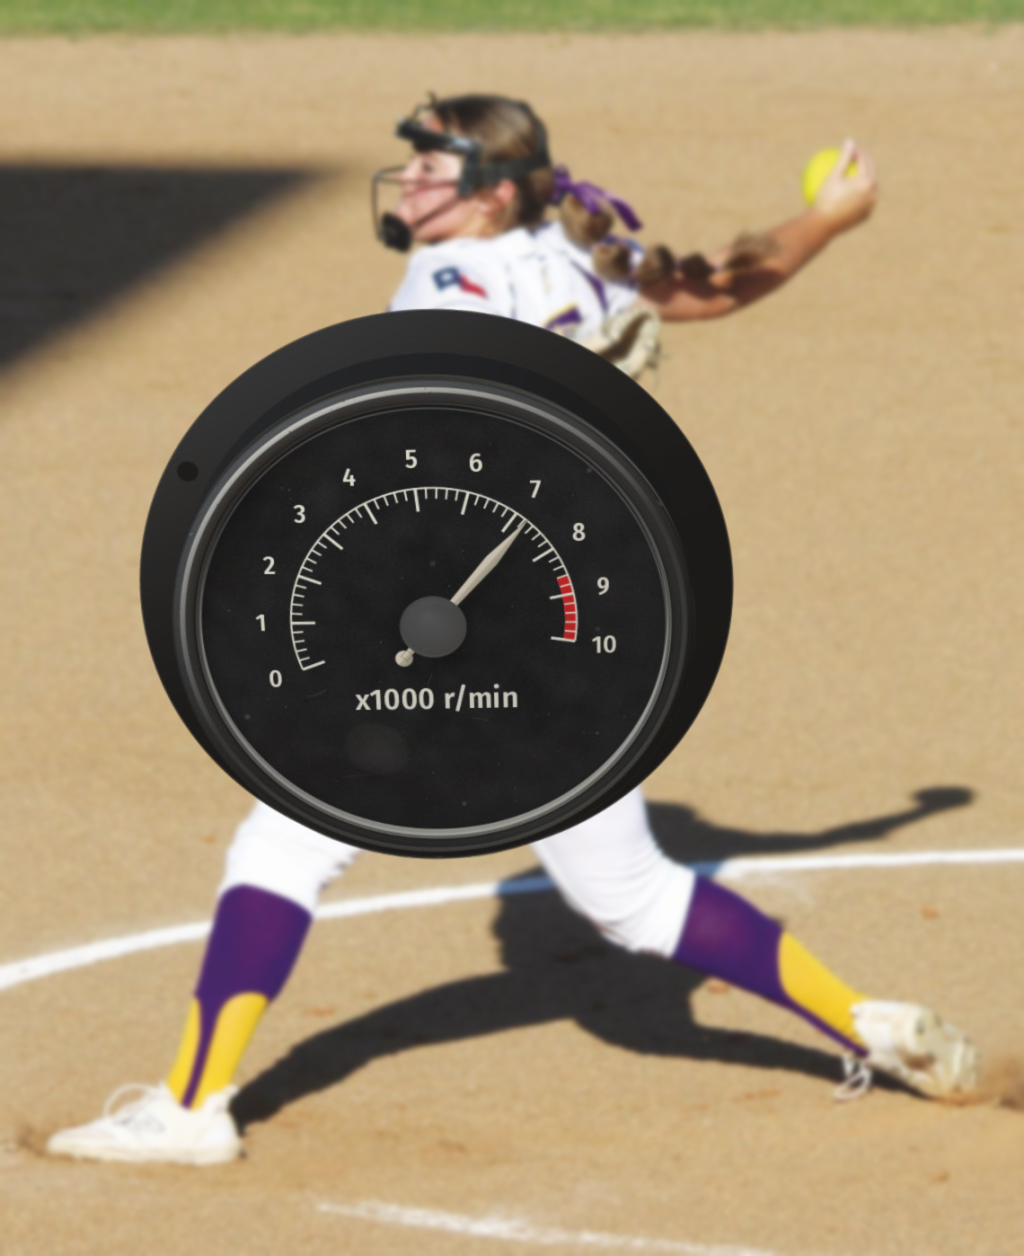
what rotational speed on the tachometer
7200 rpm
